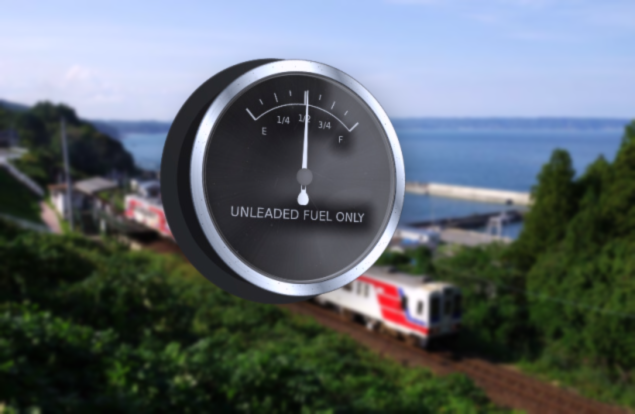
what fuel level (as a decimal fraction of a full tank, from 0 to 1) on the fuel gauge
0.5
